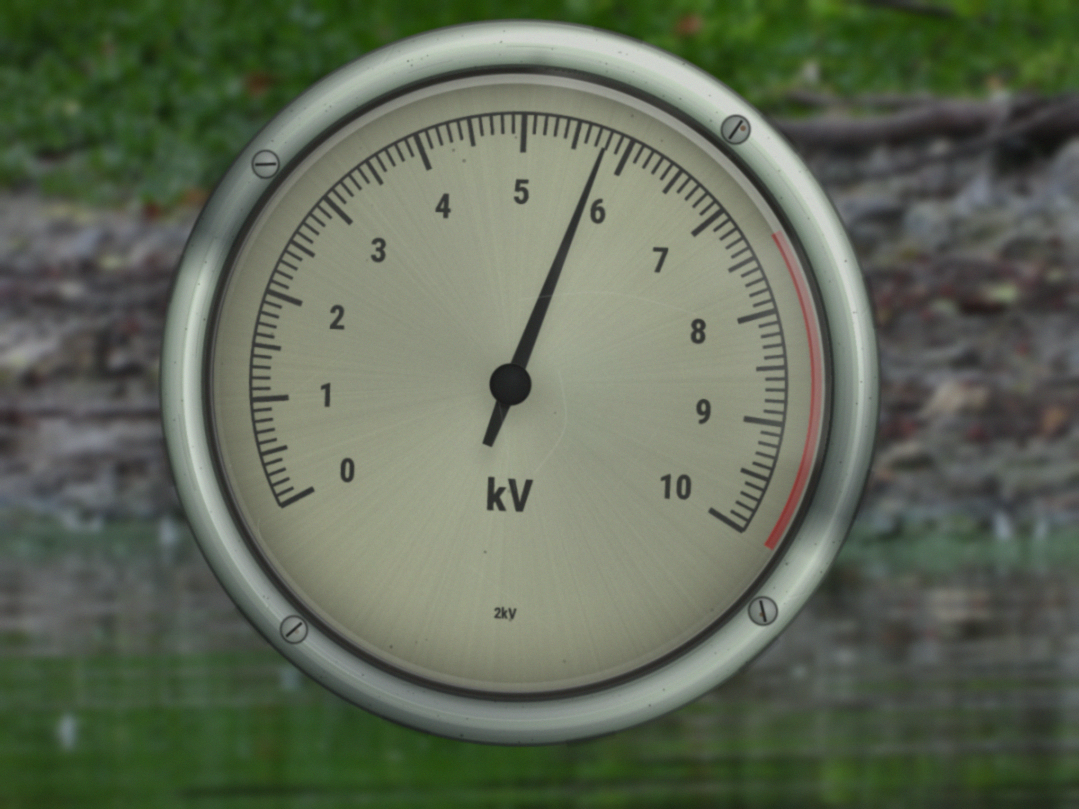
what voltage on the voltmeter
5.8 kV
